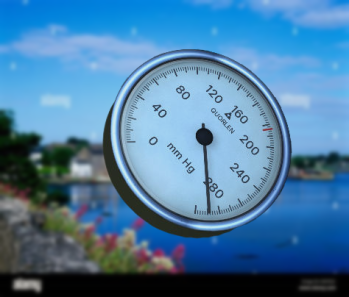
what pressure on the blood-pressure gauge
290 mmHg
